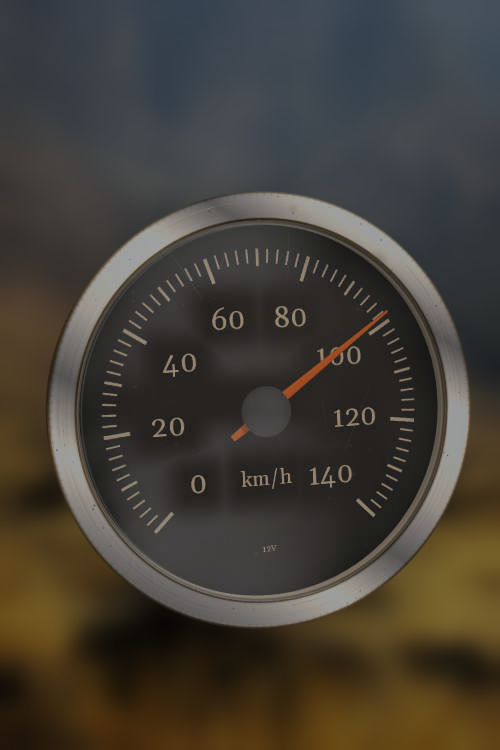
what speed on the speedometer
98 km/h
